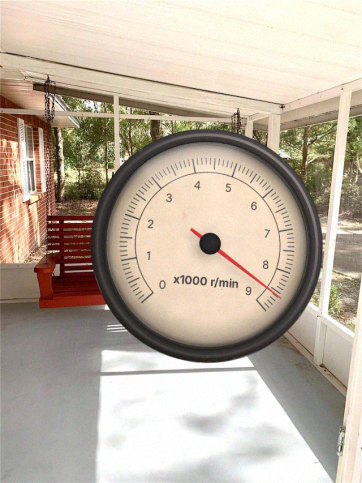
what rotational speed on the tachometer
8600 rpm
